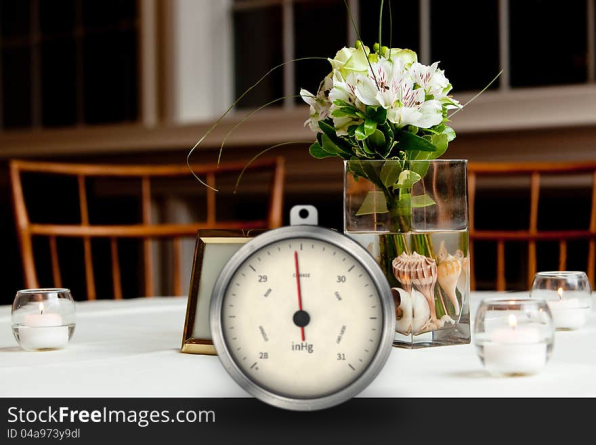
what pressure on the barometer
29.45 inHg
